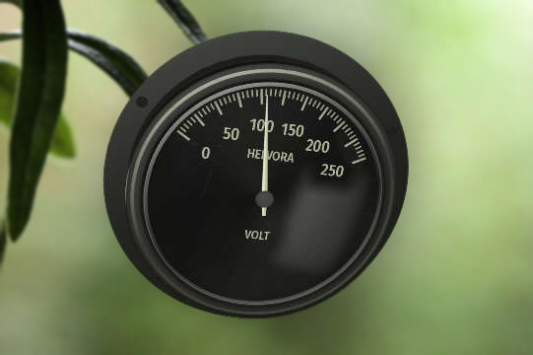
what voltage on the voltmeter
105 V
